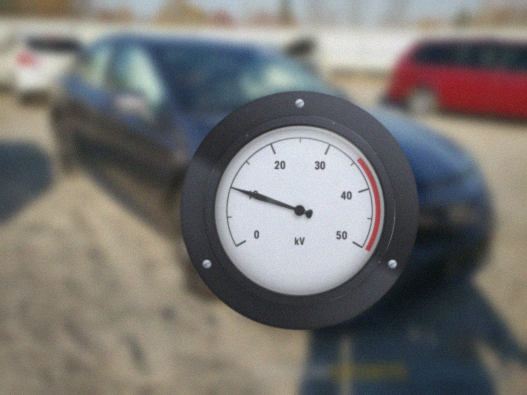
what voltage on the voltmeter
10 kV
